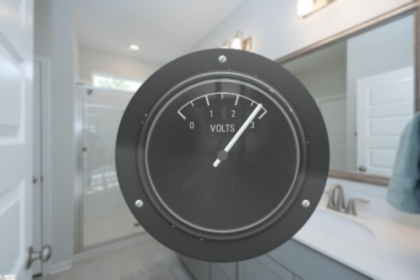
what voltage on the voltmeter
2.75 V
